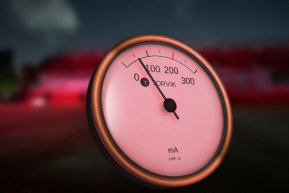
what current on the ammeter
50 mA
